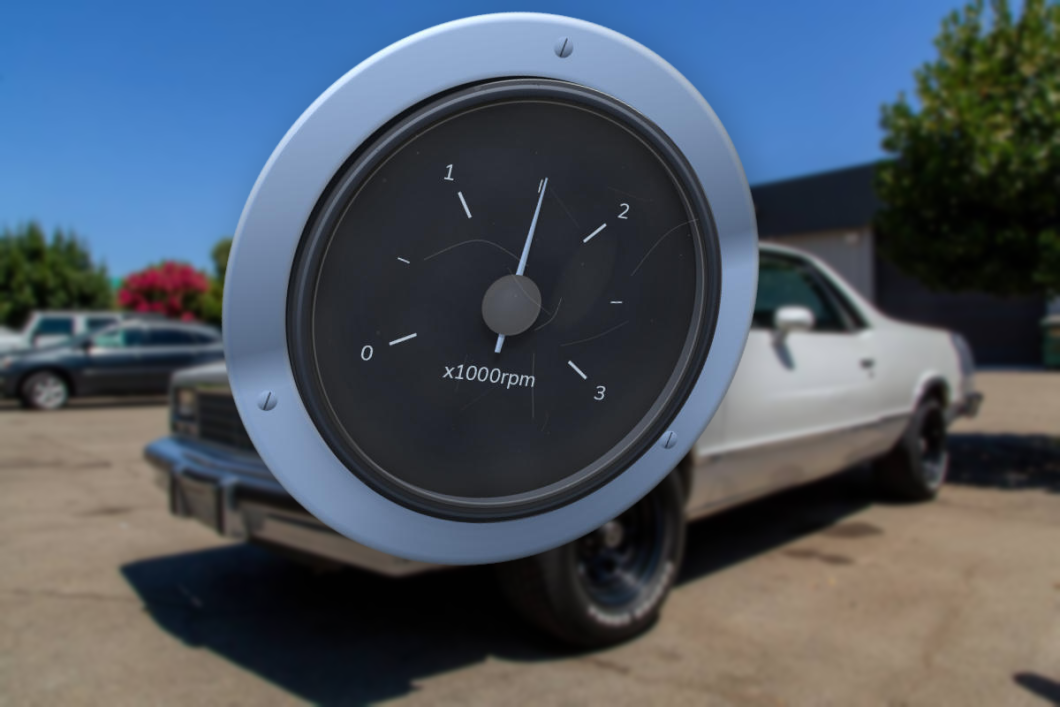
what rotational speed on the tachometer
1500 rpm
